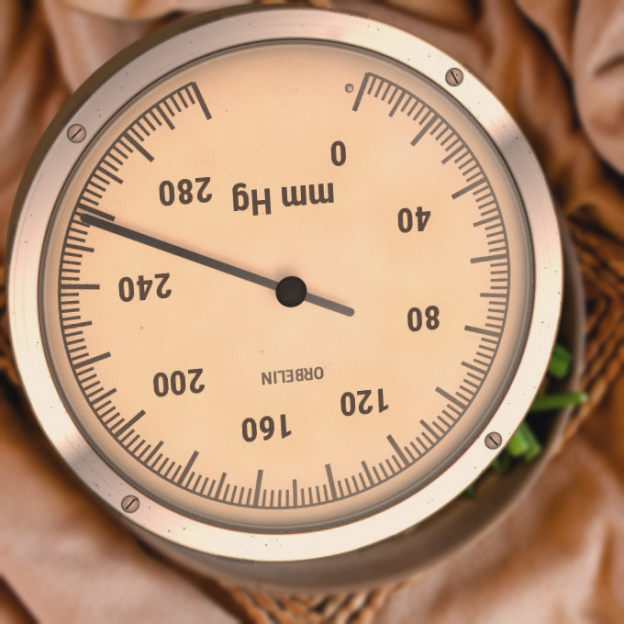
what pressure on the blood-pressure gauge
258 mmHg
